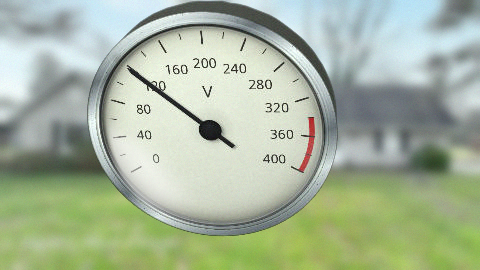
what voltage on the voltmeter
120 V
